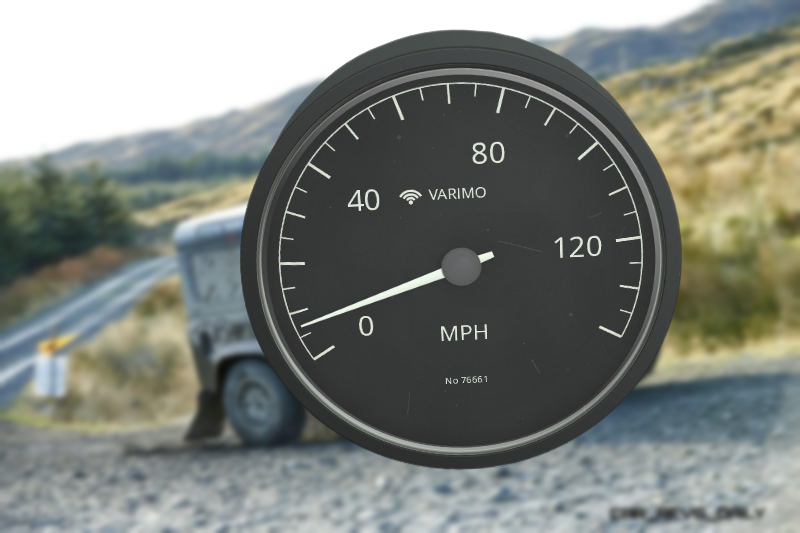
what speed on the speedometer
7.5 mph
